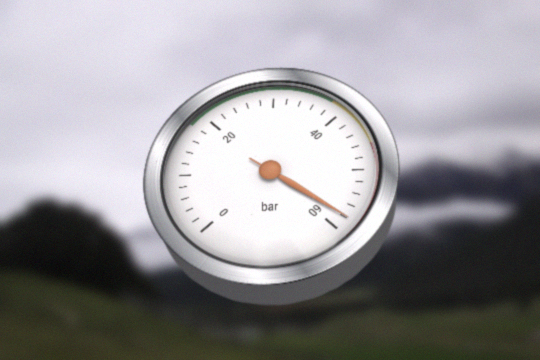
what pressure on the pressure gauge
58 bar
